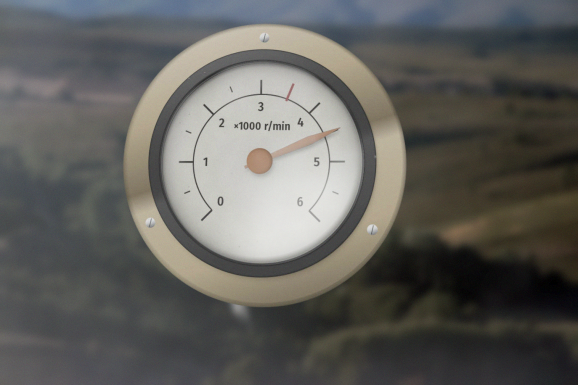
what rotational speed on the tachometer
4500 rpm
